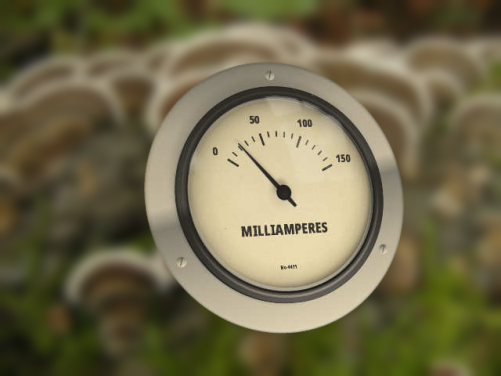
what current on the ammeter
20 mA
